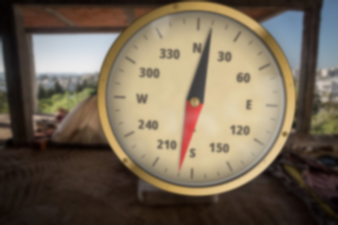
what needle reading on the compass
190 °
